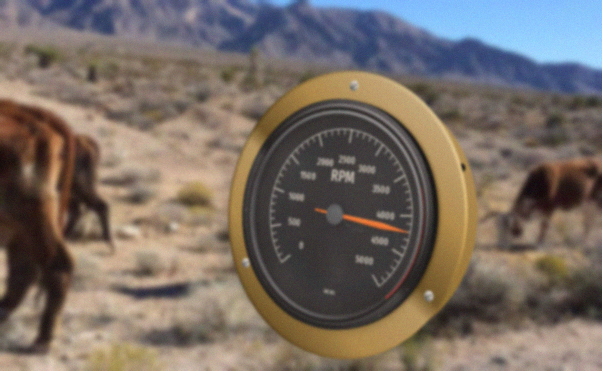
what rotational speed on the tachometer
4200 rpm
